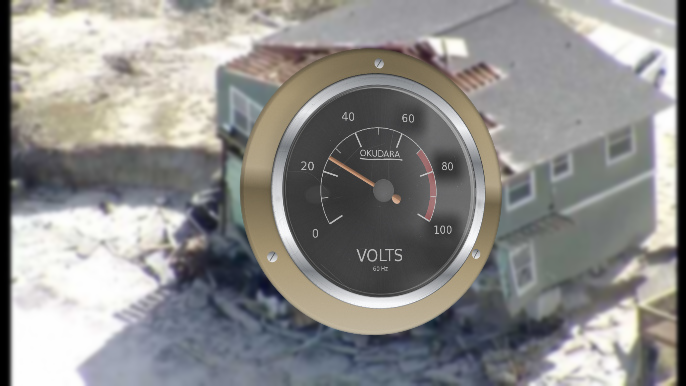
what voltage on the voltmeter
25 V
